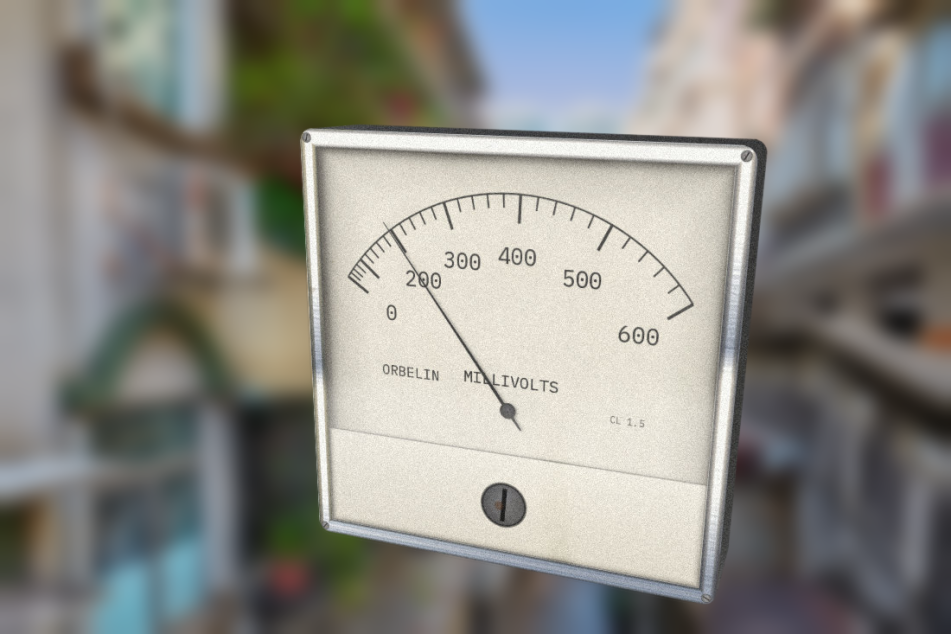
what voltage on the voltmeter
200 mV
